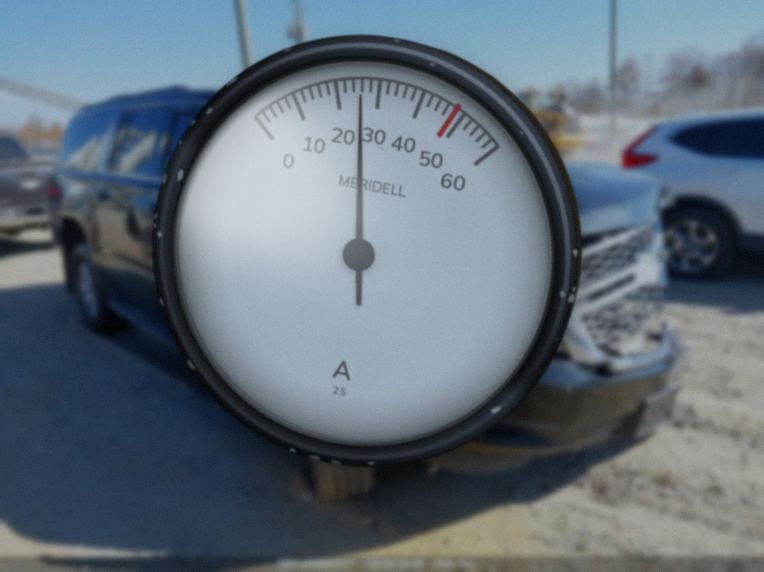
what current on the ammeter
26 A
